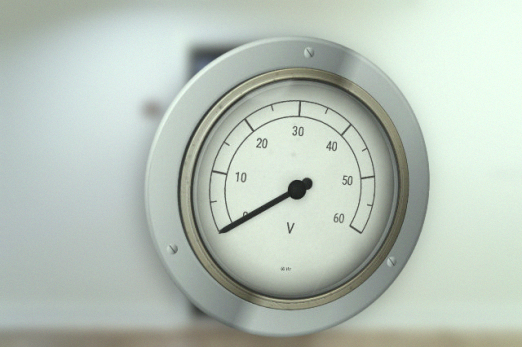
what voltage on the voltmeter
0 V
